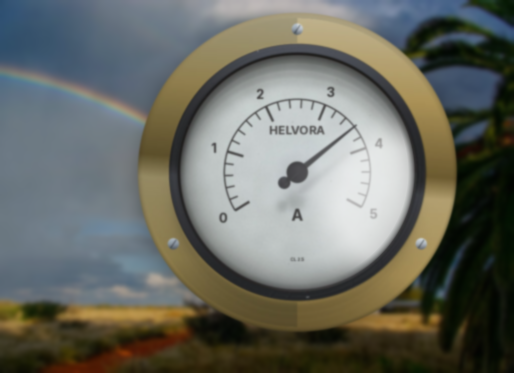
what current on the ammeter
3.6 A
